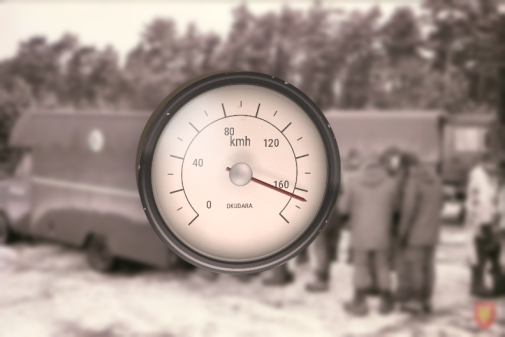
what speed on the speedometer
165 km/h
